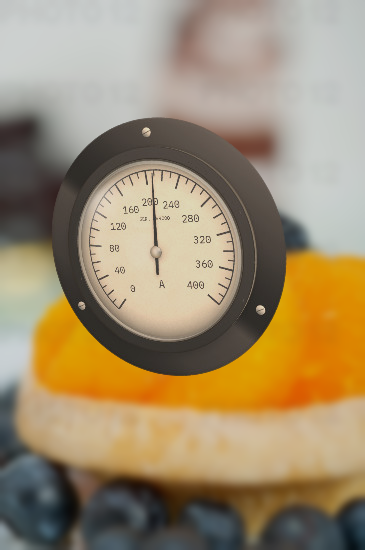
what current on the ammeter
210 A
